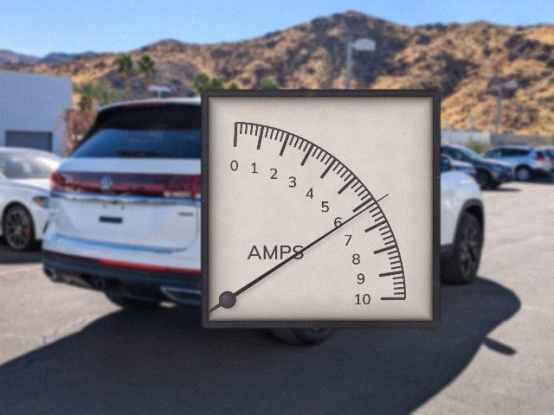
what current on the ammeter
6.2 A
